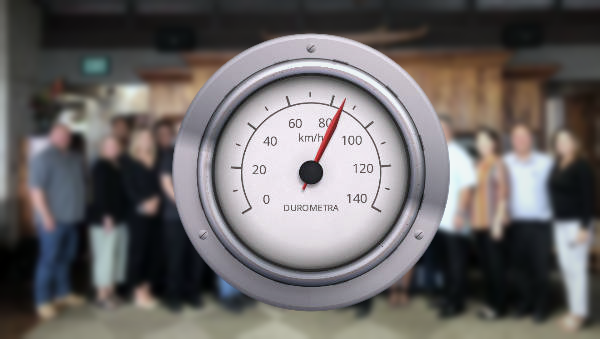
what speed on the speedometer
85 km/h
